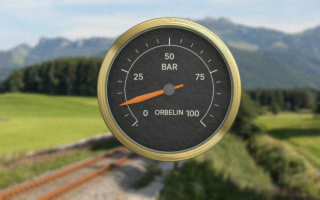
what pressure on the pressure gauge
10 bar
